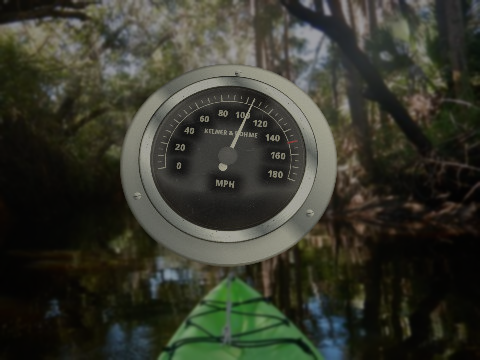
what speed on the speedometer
105 mph
